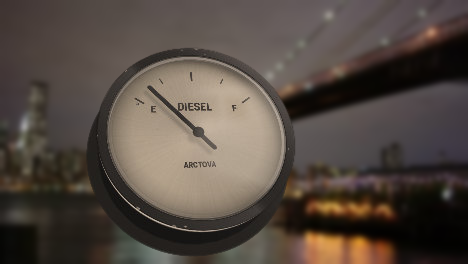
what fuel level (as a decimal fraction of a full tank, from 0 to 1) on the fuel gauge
0.125
